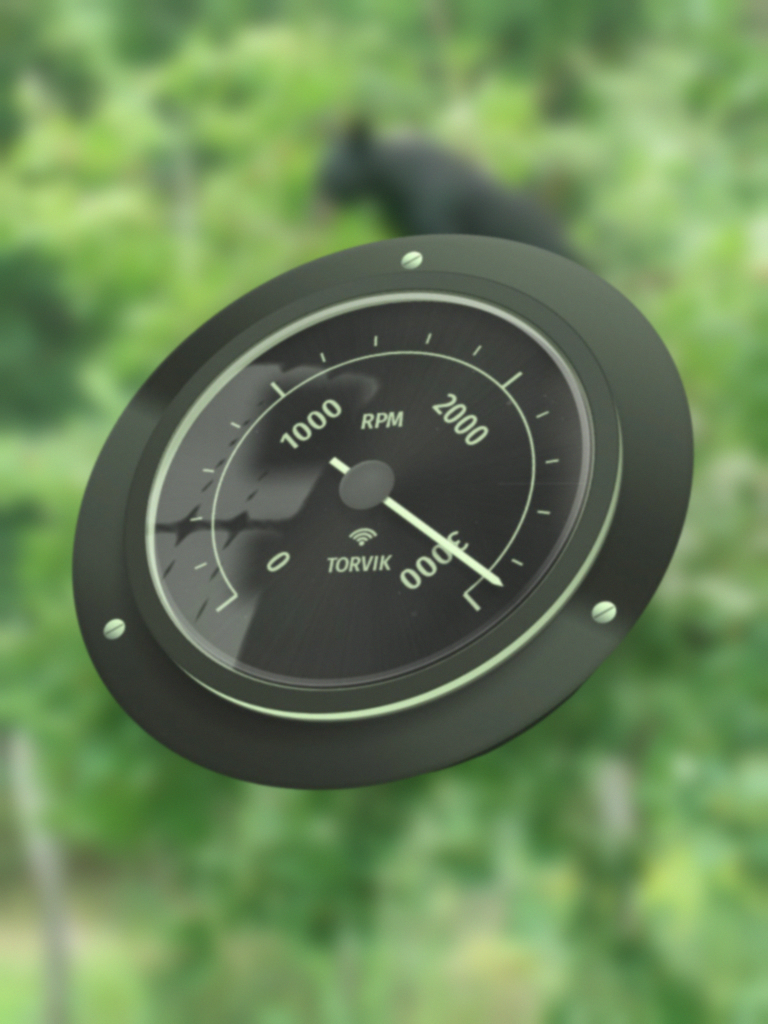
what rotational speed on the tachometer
2900 rpm
